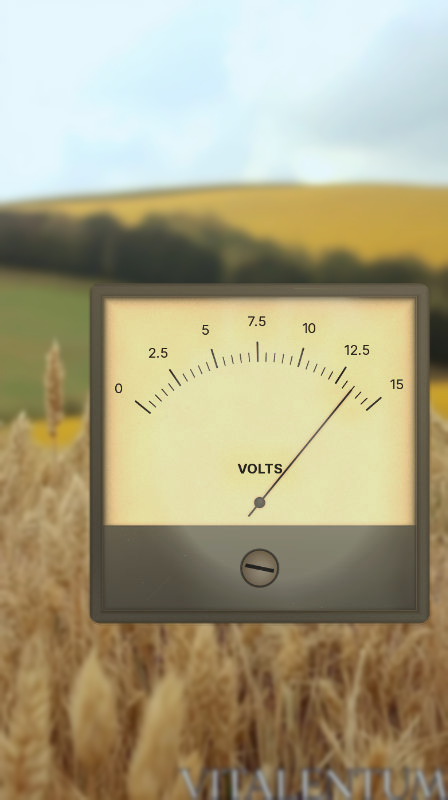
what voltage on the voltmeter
13.5 V
